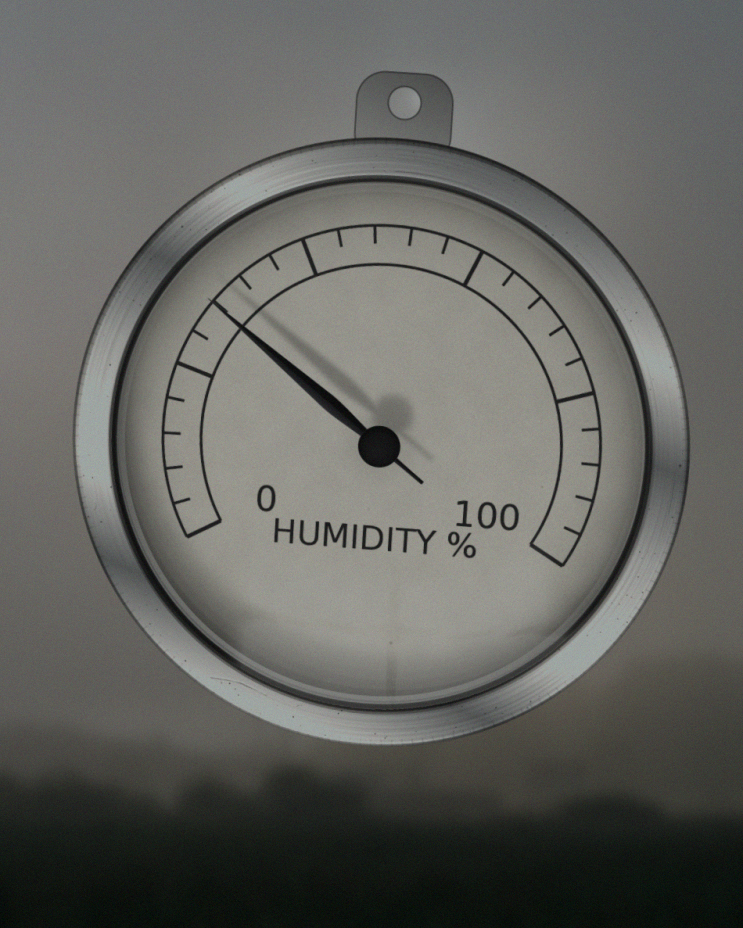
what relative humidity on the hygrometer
28 %
